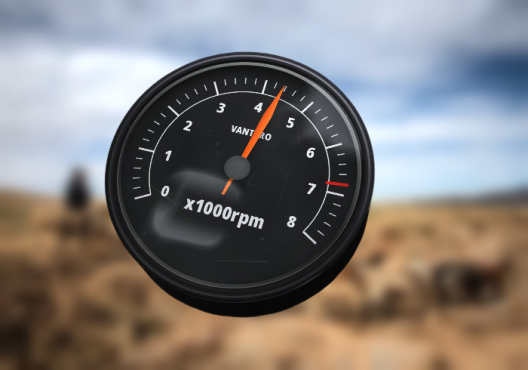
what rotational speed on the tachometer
4400 rpm
